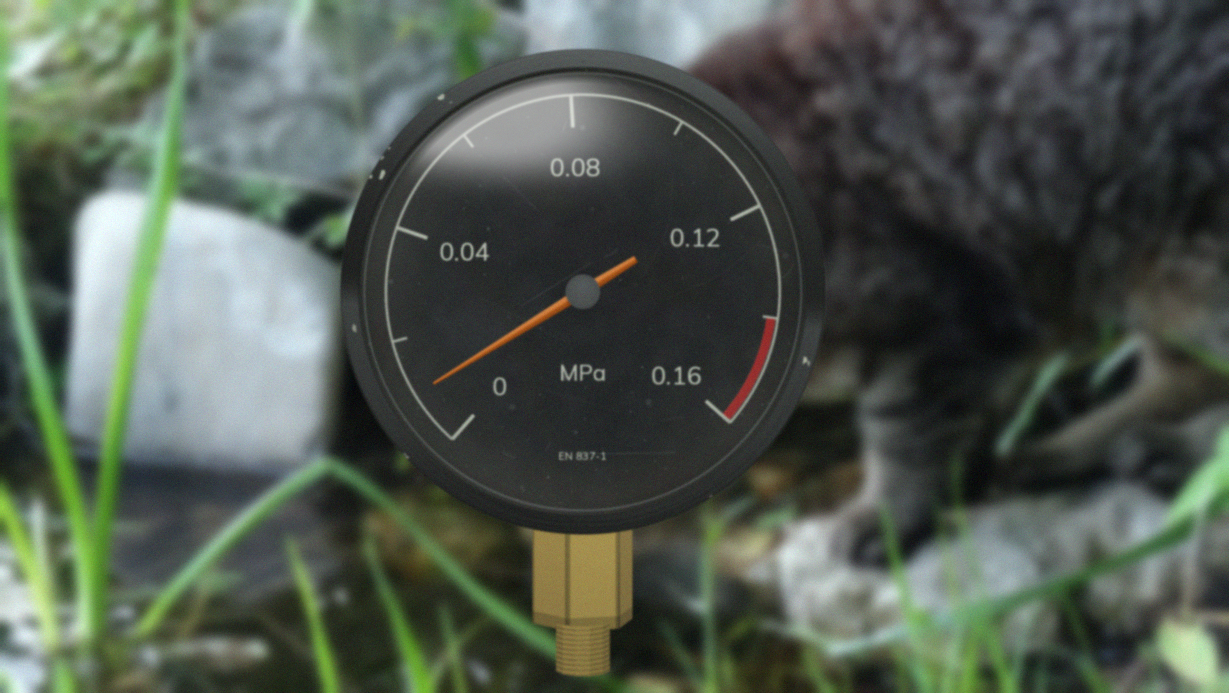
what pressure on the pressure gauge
0.01 MPa
